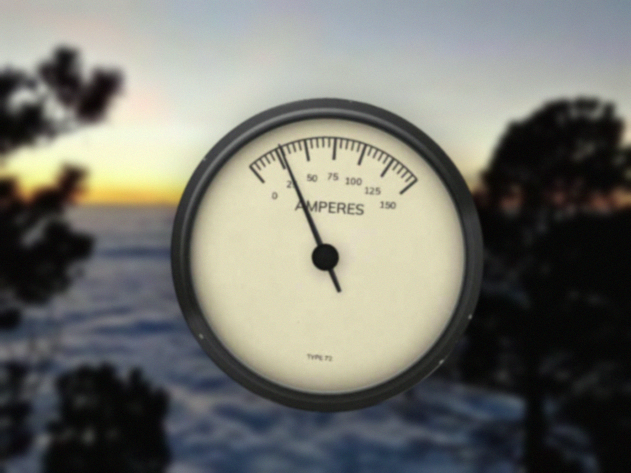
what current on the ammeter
30 A
